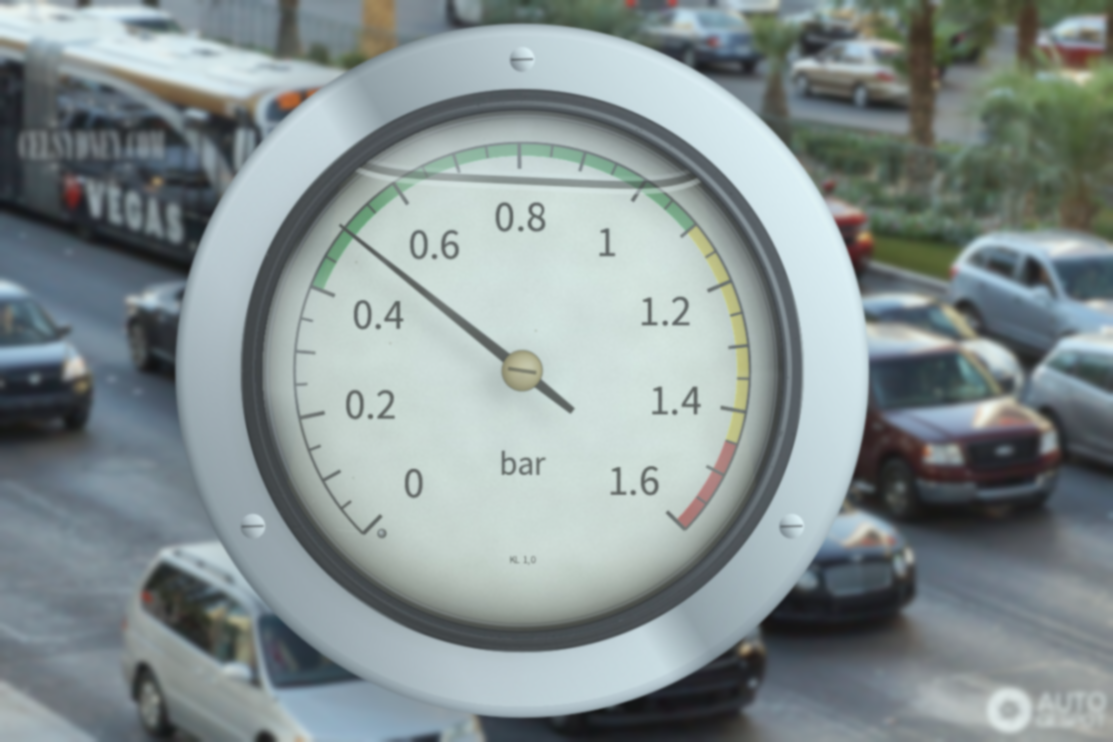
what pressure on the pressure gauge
0.5 bar
